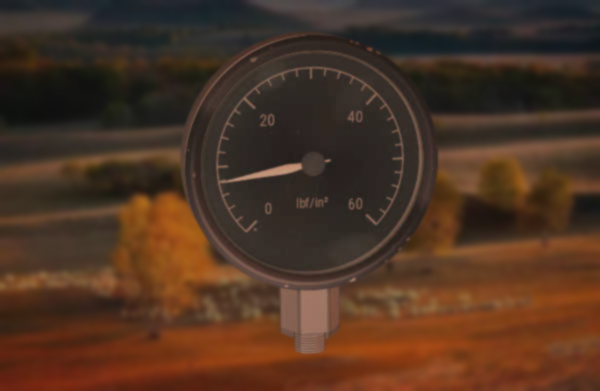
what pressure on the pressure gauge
8 psi
